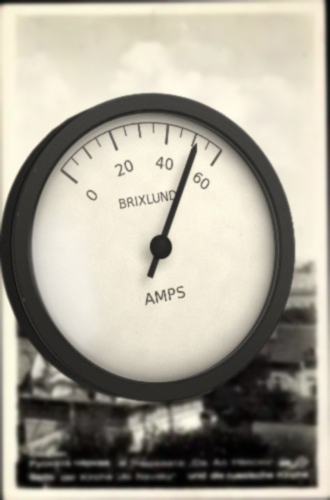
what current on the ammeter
50 A
